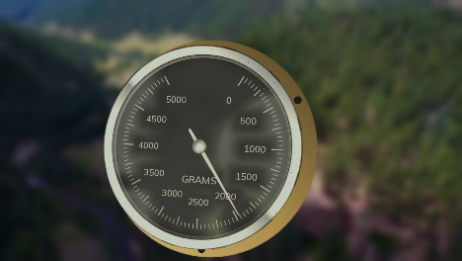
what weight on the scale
1950 g
